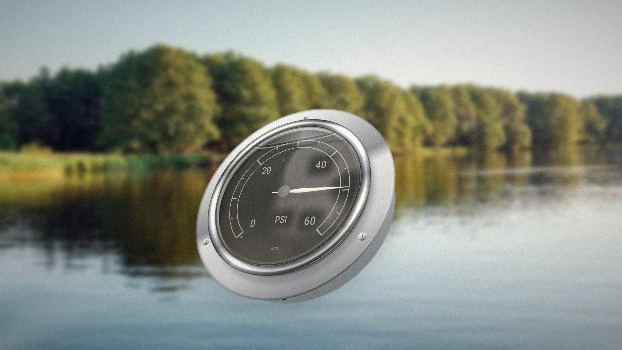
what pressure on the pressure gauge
50 psi
